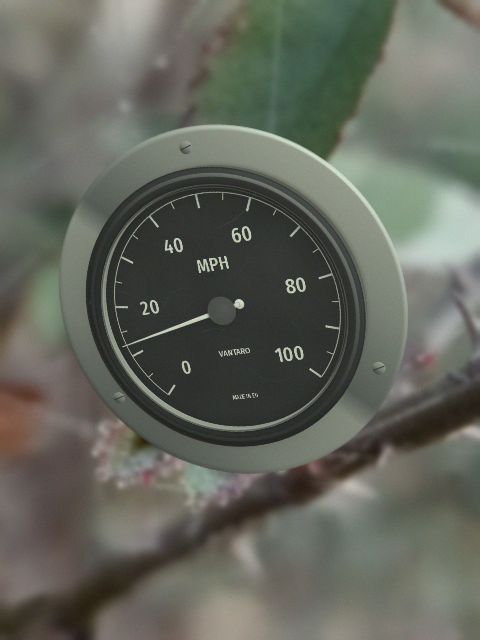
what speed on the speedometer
12.5 mph
